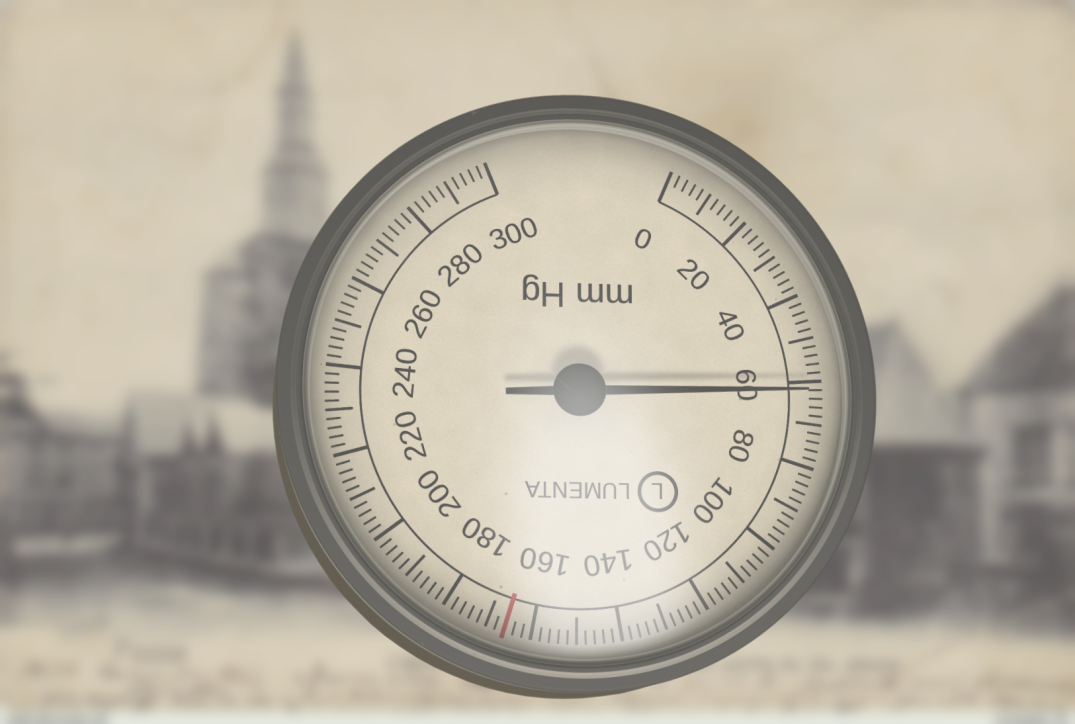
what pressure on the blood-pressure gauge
62 mmHg
